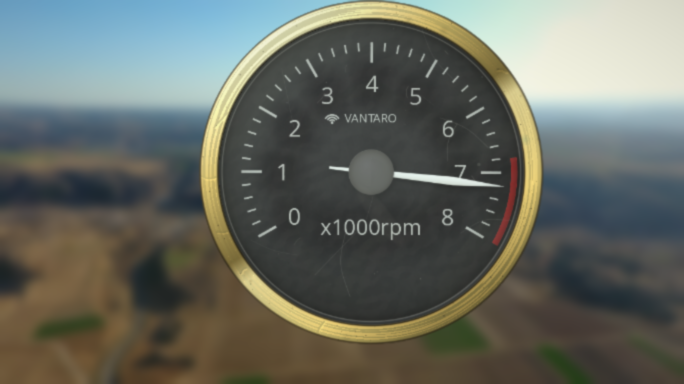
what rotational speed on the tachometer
7200 rpm
